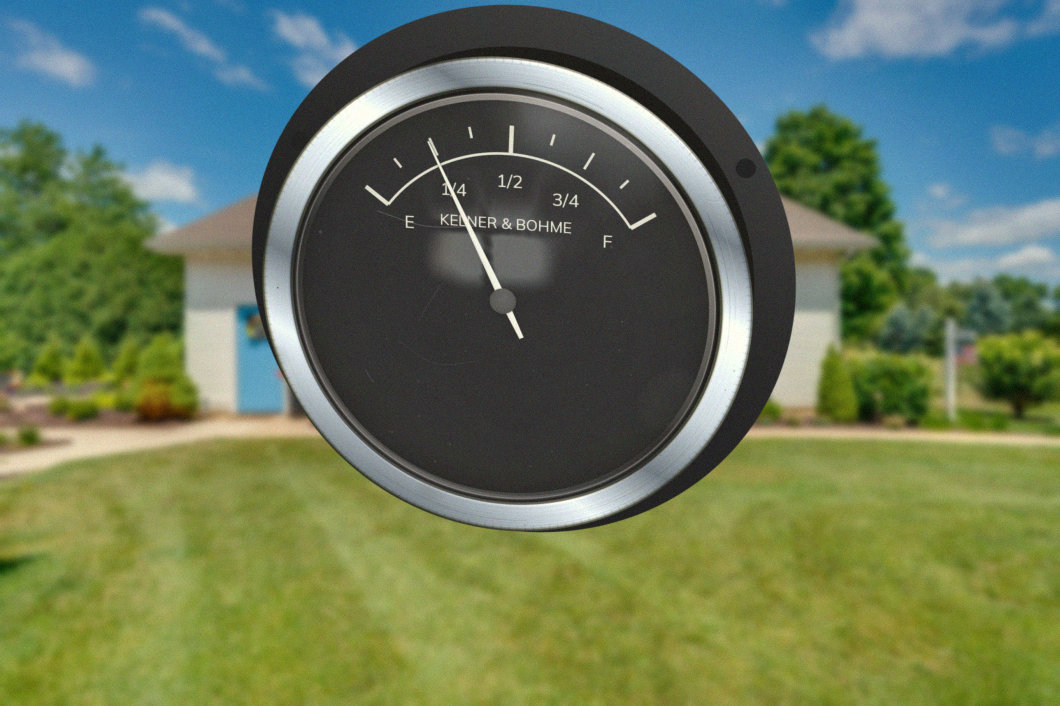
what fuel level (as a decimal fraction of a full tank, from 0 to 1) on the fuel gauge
0.25
